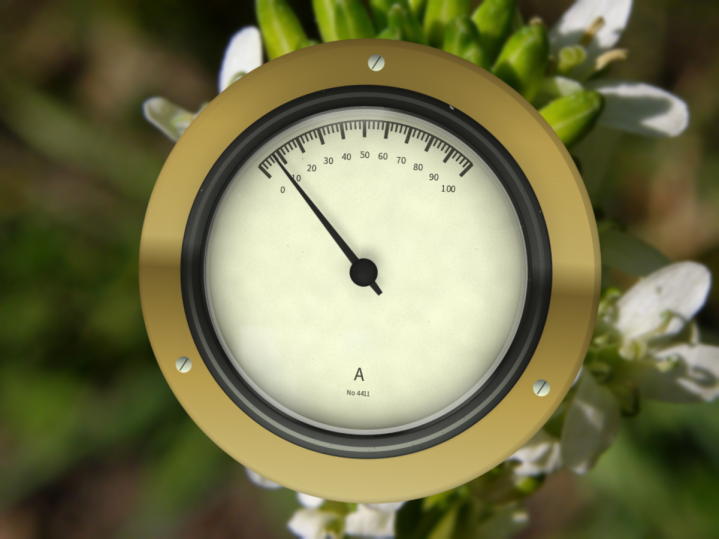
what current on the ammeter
8 A
